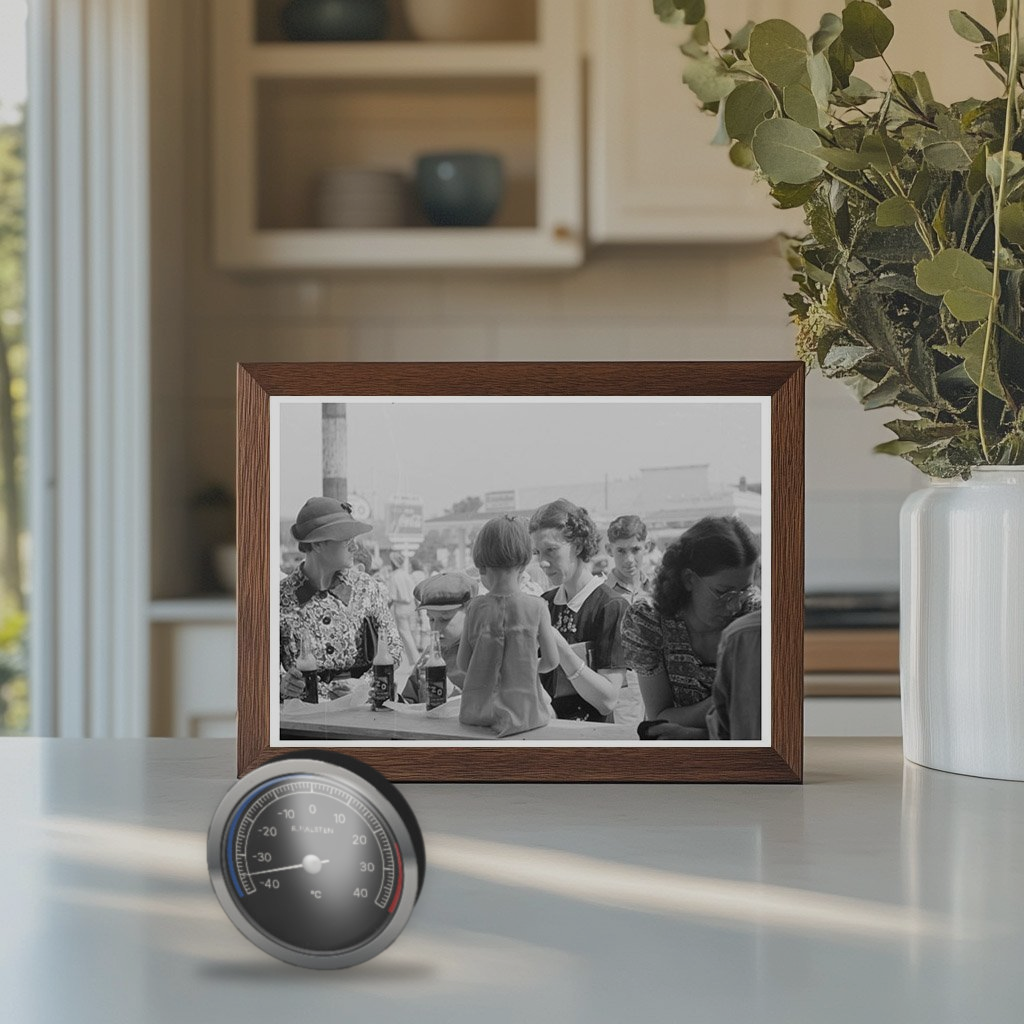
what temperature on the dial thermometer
-35 °C
